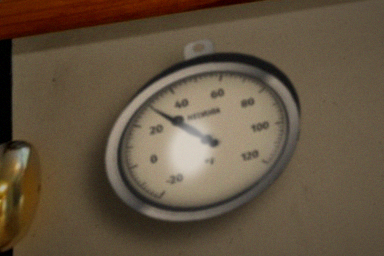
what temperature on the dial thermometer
30 °F
